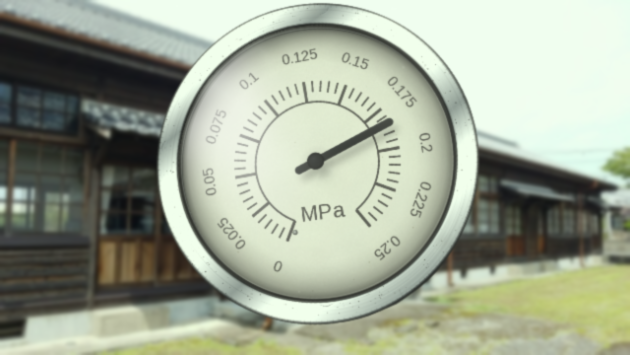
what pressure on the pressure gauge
0.185 MPa
